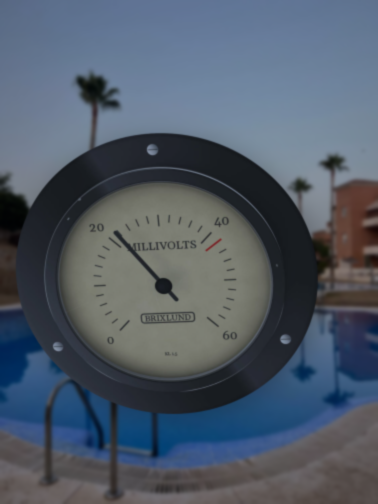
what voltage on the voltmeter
22 mV
